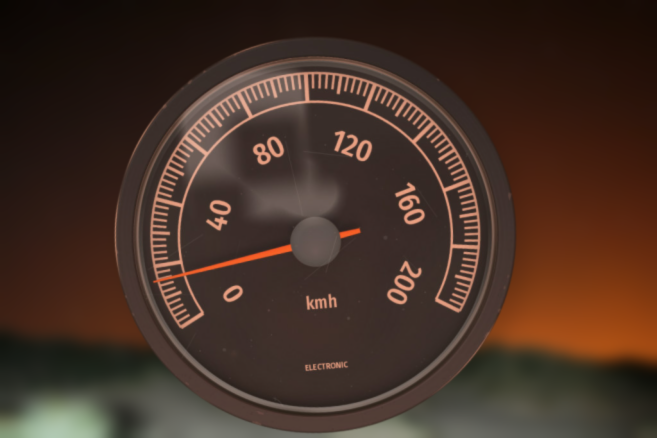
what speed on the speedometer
16 km/h
